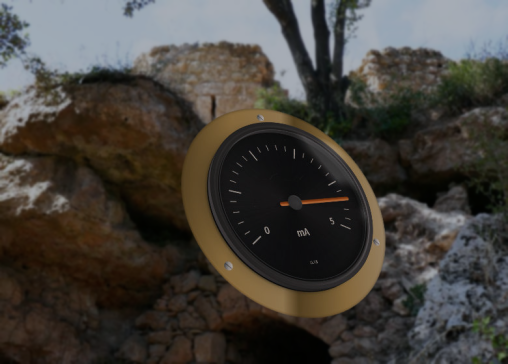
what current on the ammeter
4.4 mA
